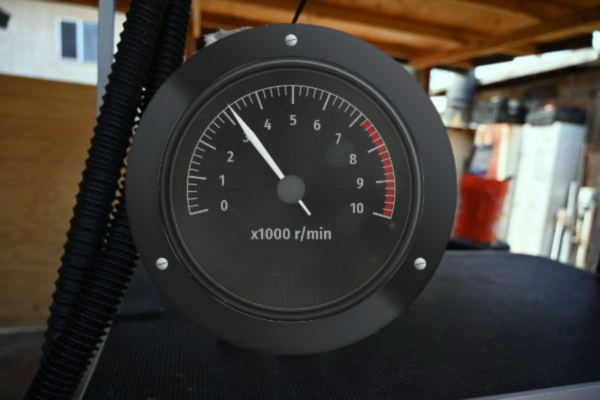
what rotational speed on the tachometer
3200 rpm
